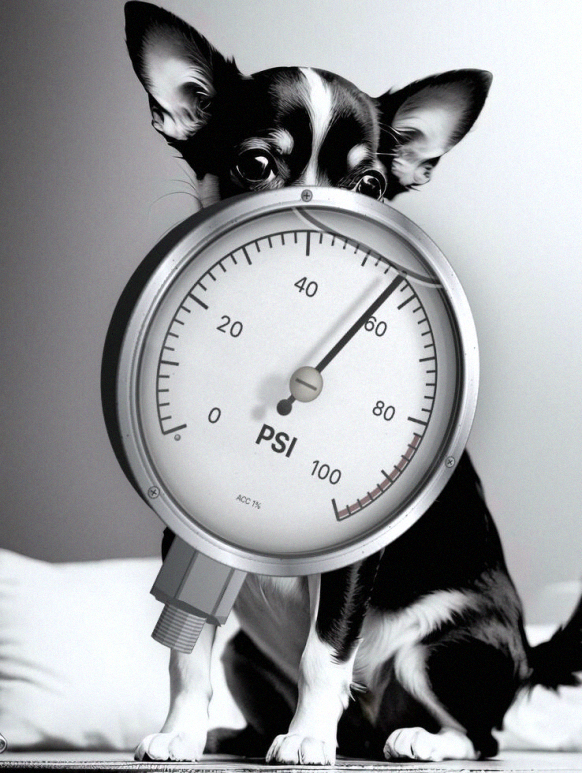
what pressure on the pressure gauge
56 psi
